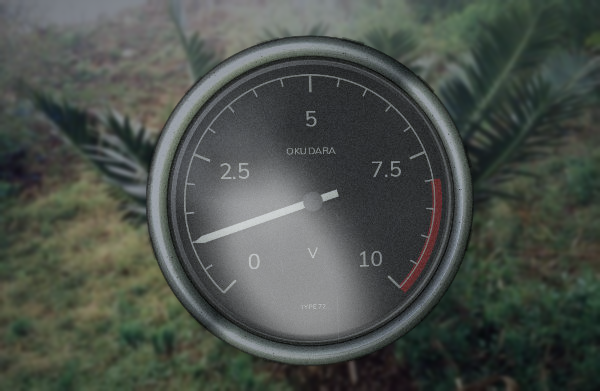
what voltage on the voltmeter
1 V
